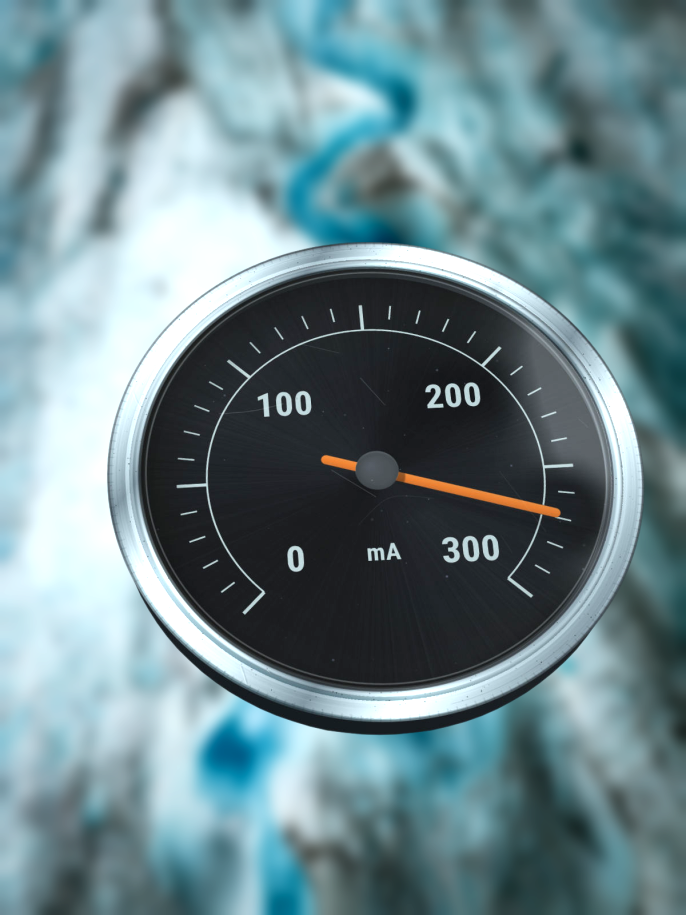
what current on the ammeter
270 mA
